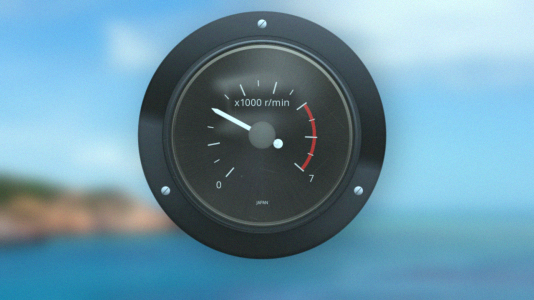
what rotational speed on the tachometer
2000 rpm
